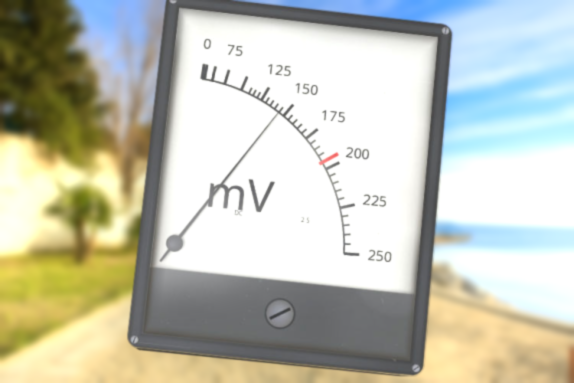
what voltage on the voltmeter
145 mV
